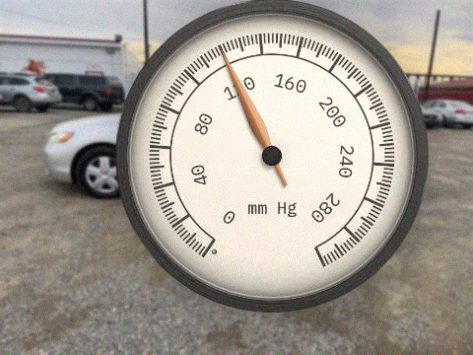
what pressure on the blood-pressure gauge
120 mmHg
